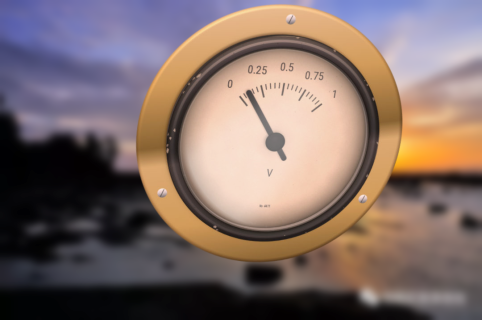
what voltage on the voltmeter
0.1 V
